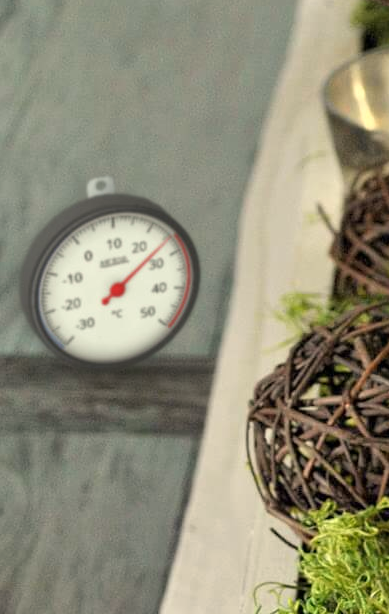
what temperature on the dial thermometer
25 °C
